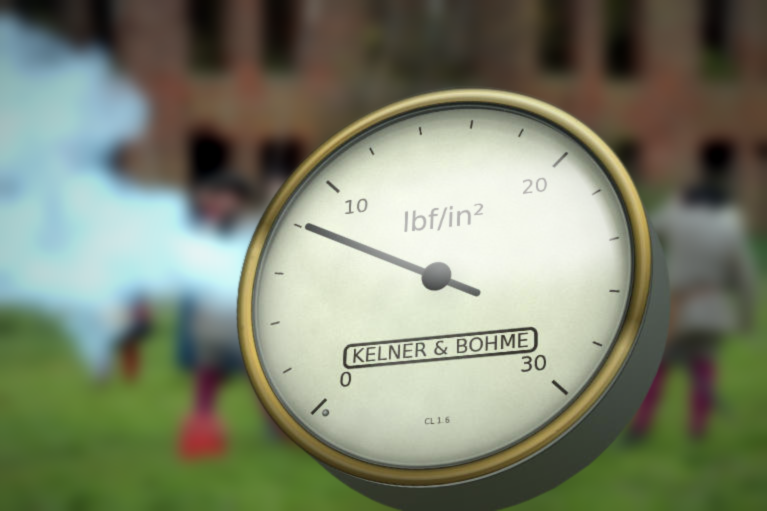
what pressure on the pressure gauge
8 psi
